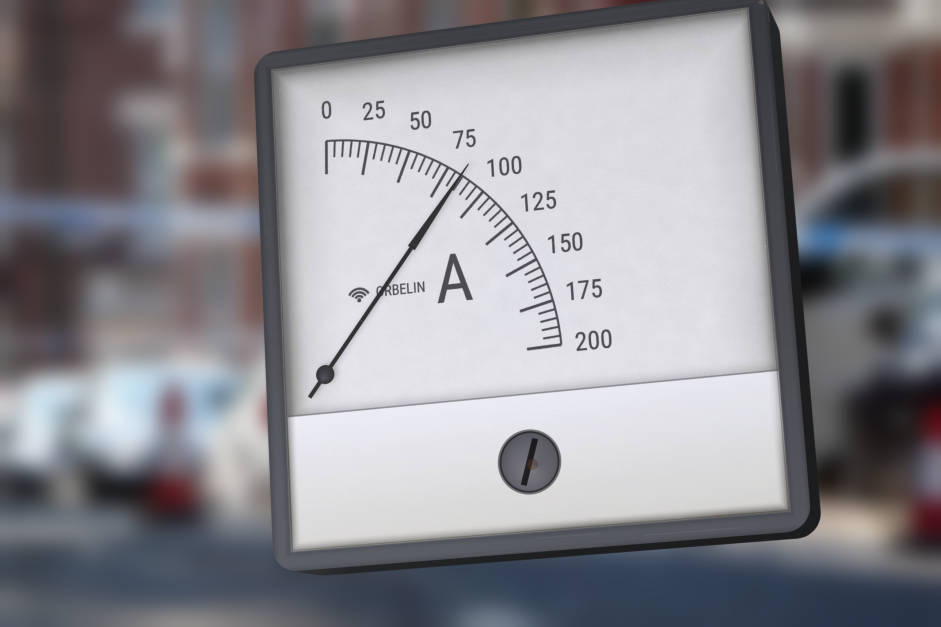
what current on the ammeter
85 A
